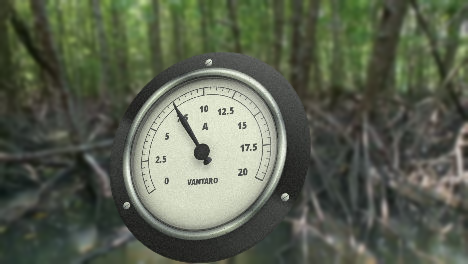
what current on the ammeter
7.5 A
